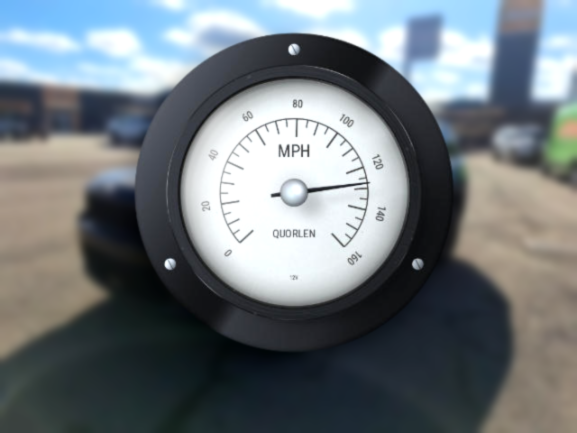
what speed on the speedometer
127.5 mph
